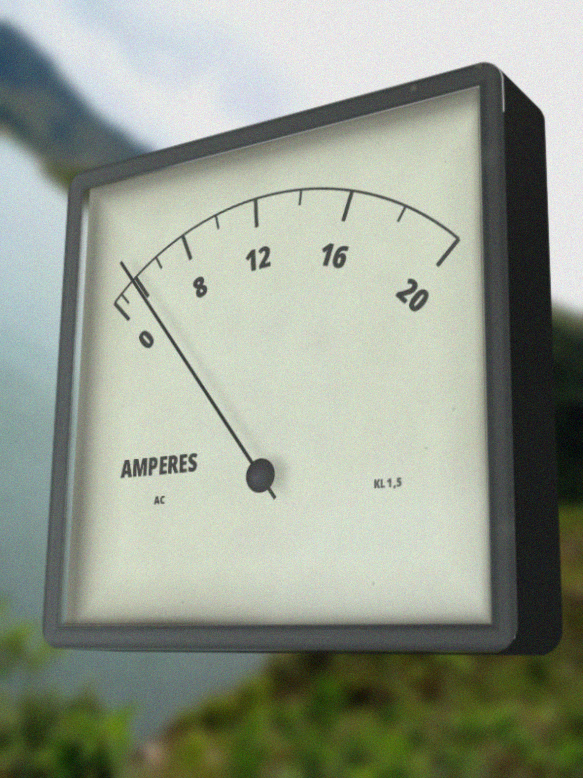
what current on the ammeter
4 A
